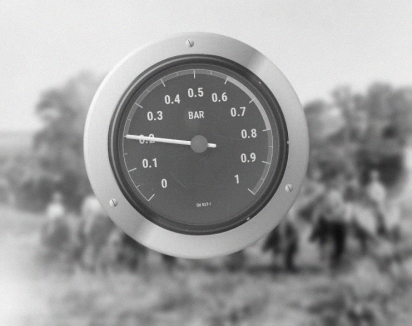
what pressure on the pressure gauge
0.2 bar
